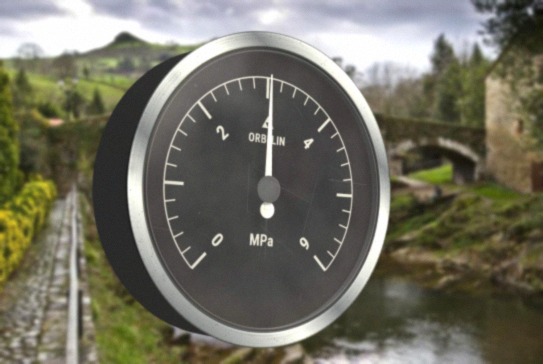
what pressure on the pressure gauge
3 MPa
